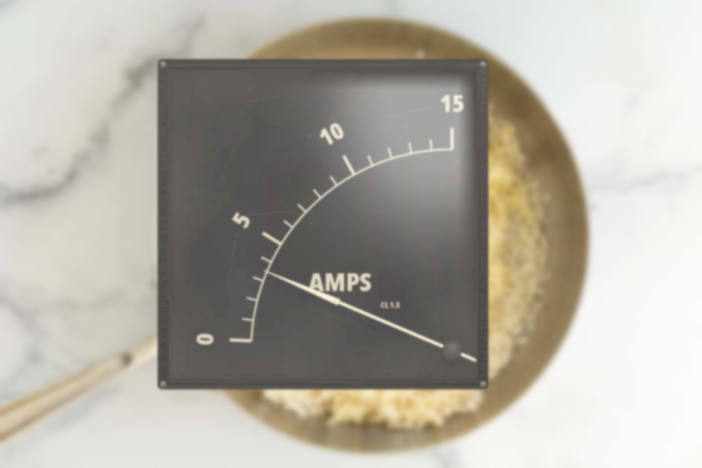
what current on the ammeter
3.5 A
